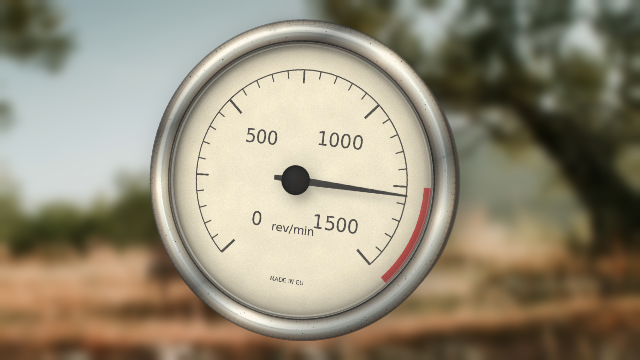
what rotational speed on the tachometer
1275 rpm
